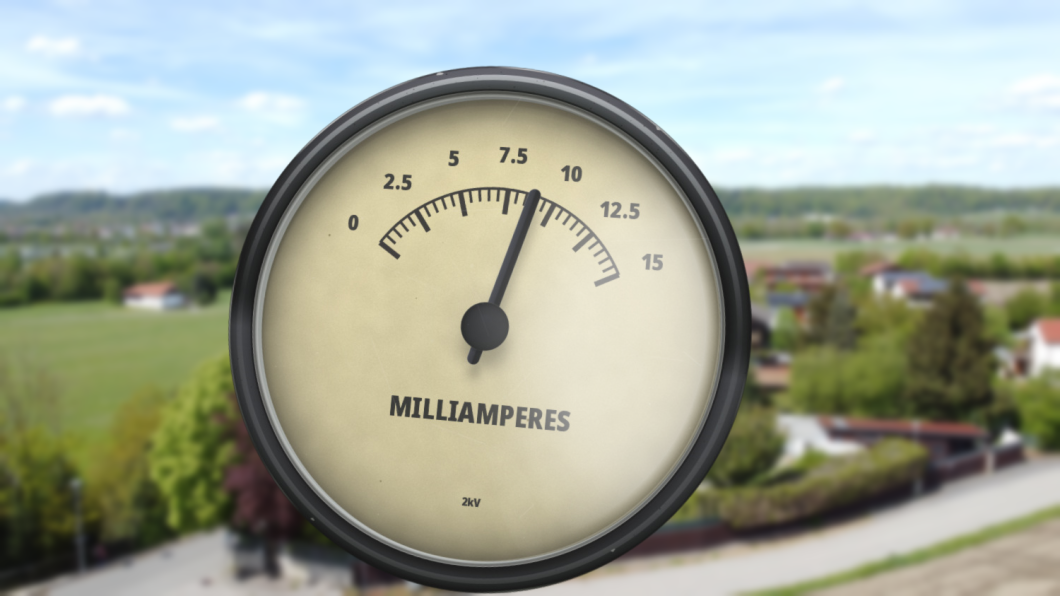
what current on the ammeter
9 mA
